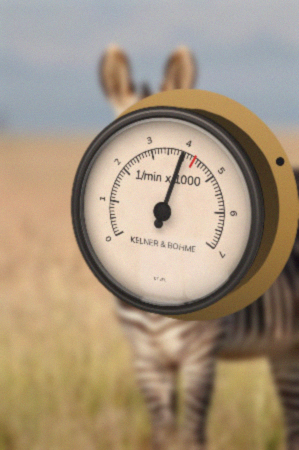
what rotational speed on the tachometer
4000 rpm
